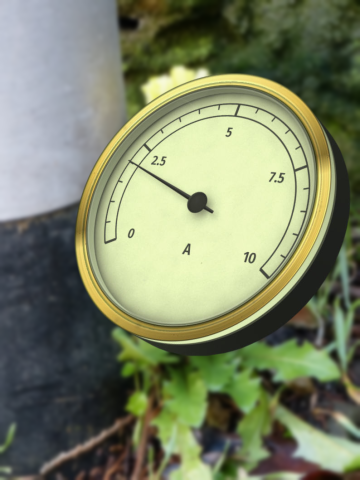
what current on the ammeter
2 A
